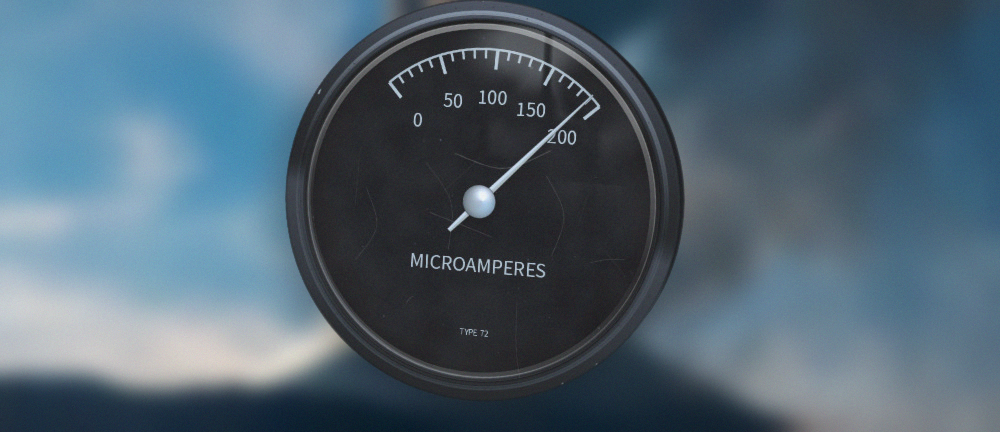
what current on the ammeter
190 µA
